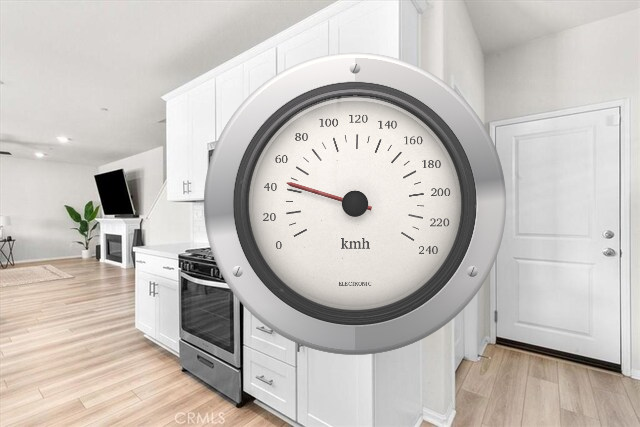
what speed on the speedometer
45 km/h
